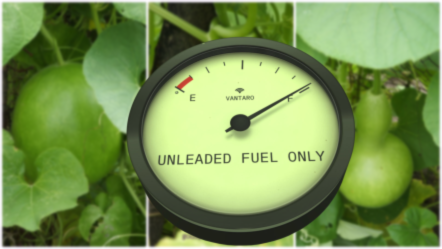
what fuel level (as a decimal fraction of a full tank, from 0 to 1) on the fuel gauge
1
